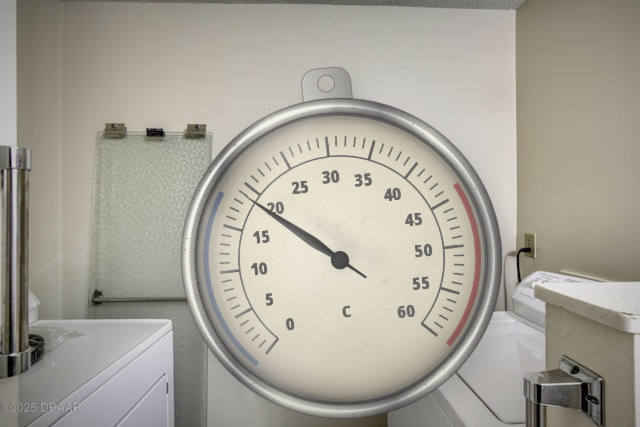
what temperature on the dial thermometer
19 °C
